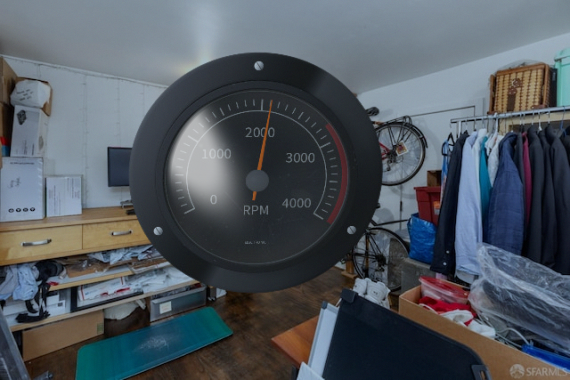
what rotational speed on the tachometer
2100 rpm
